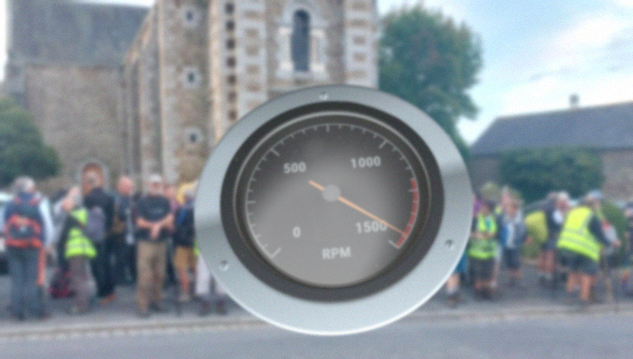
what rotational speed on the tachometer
1450 rpm
